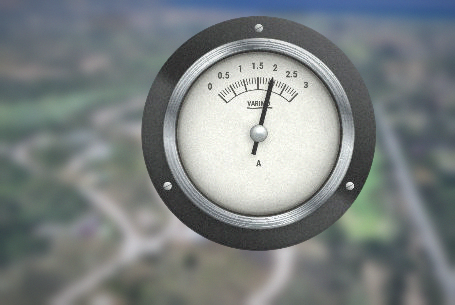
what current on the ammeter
2 A
